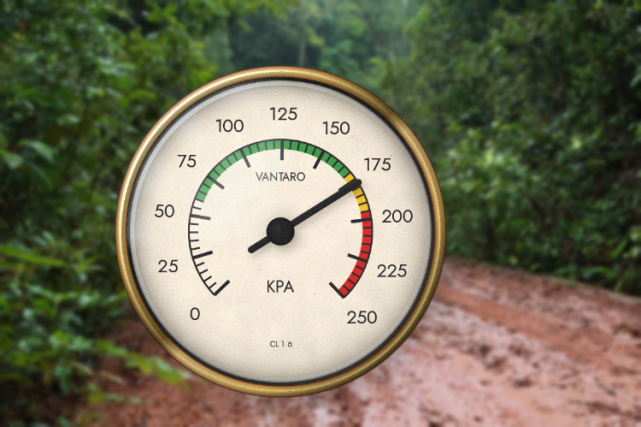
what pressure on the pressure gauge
177.5 kPa
